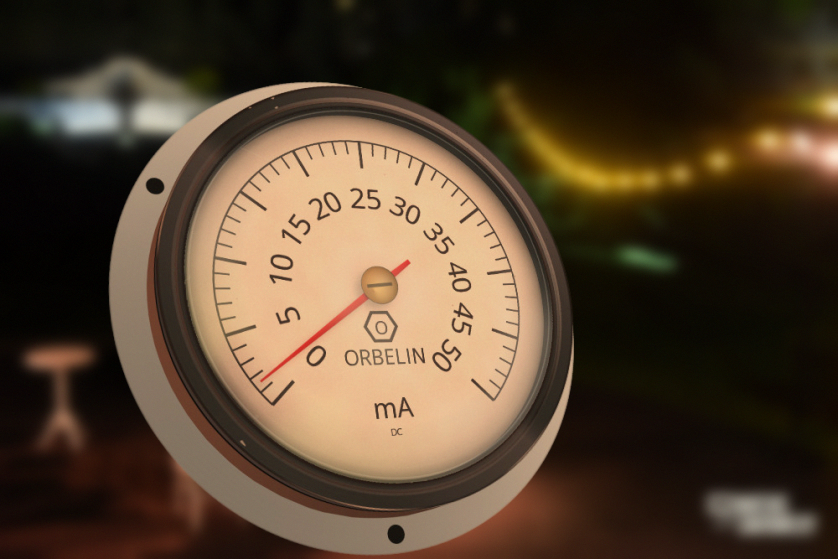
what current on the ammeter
1.5 mA
